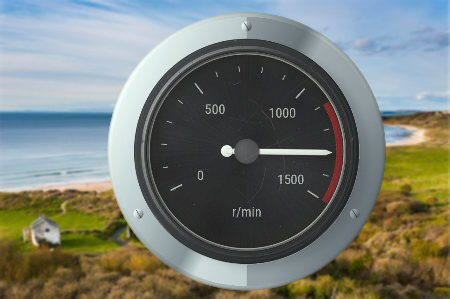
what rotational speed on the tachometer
1300 rpm
